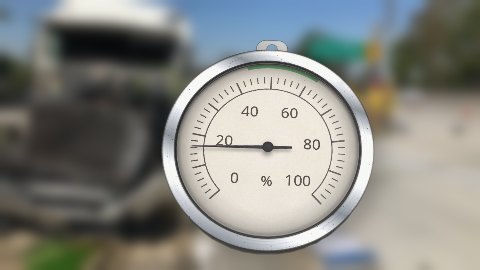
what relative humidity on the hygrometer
16 %
